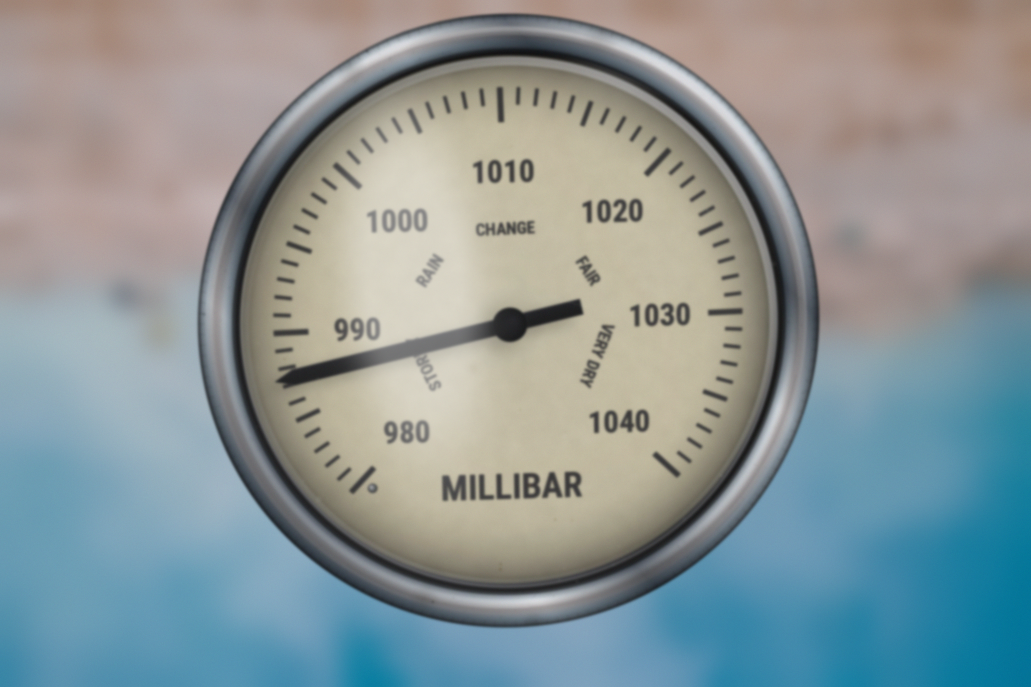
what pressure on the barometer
987.5 mbar
